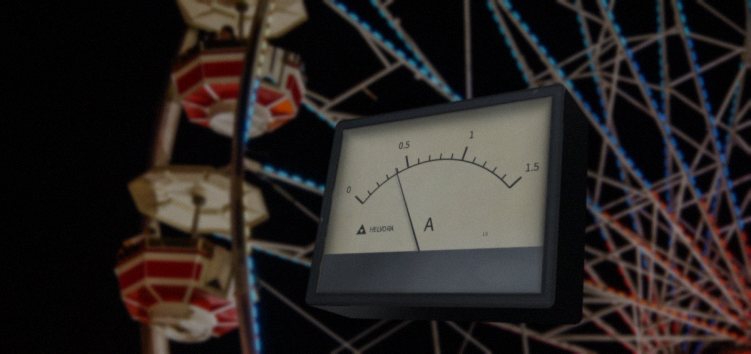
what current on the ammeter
0.4 A
